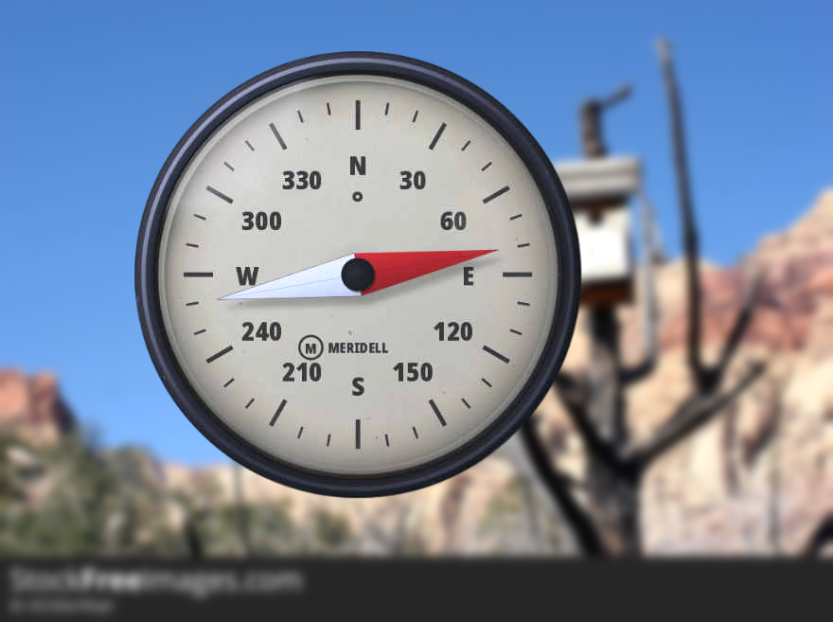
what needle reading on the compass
80 °
